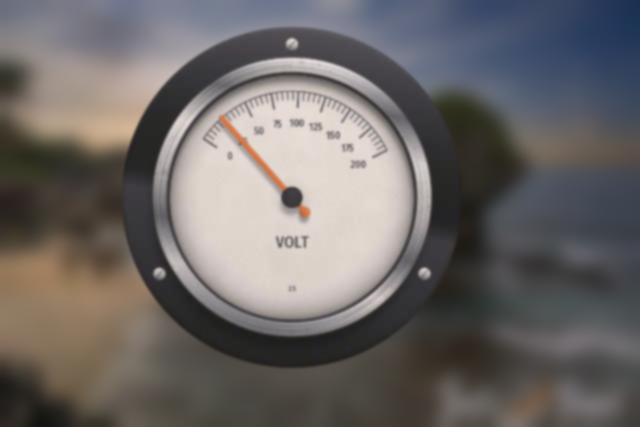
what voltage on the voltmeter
25 V
